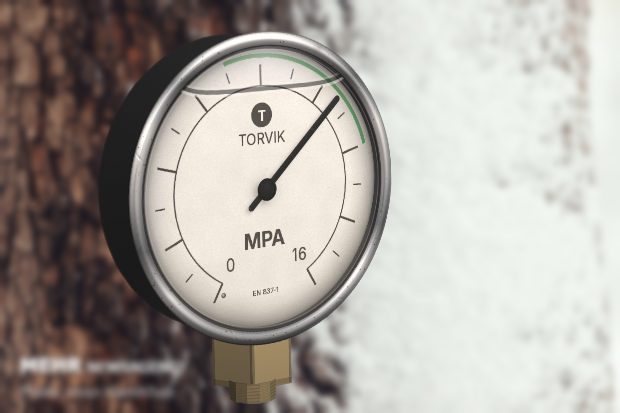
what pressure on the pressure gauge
10.5 MPa
